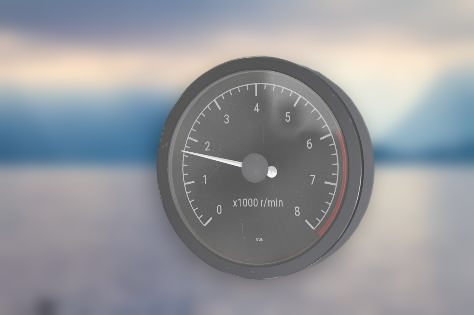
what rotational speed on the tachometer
1700 rpm
